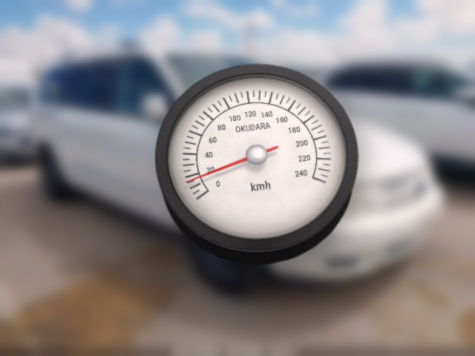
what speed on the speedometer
15 km/h
